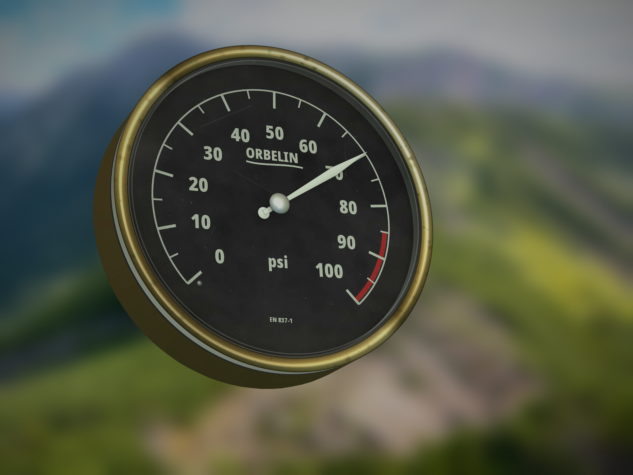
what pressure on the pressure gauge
70 psi
